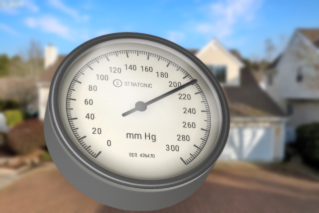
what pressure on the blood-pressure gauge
210 mmHg
